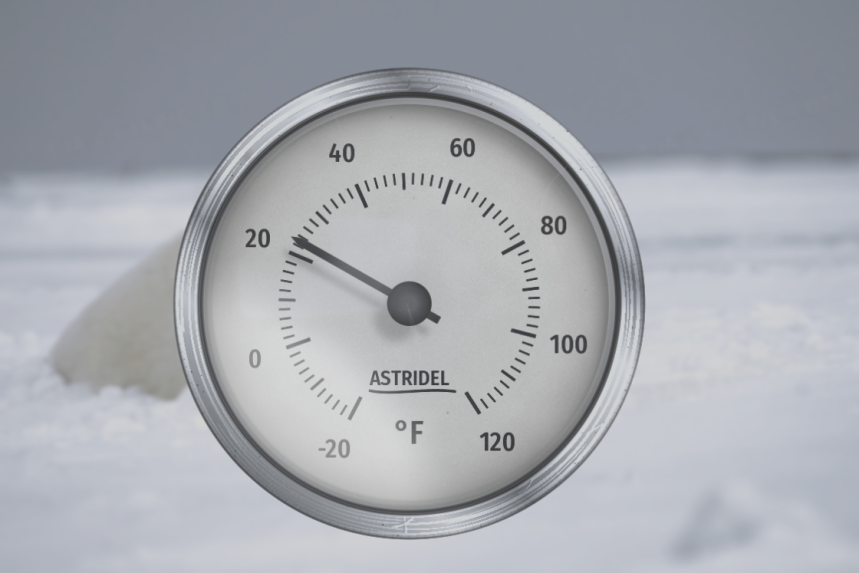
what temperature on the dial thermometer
23 °F
